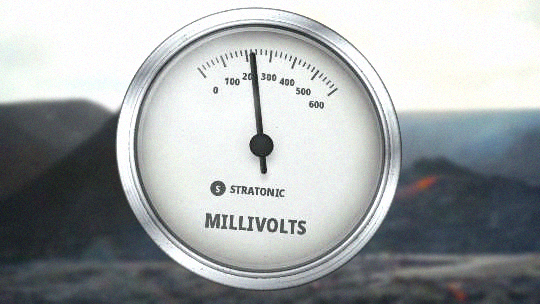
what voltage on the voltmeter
220 mV
